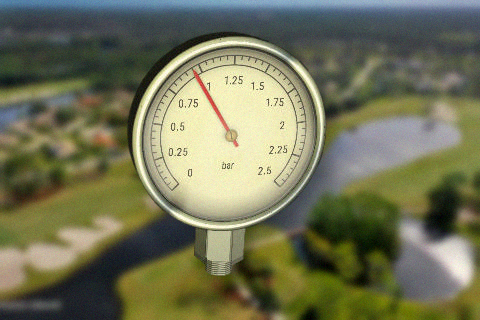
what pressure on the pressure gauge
0.95 bar
